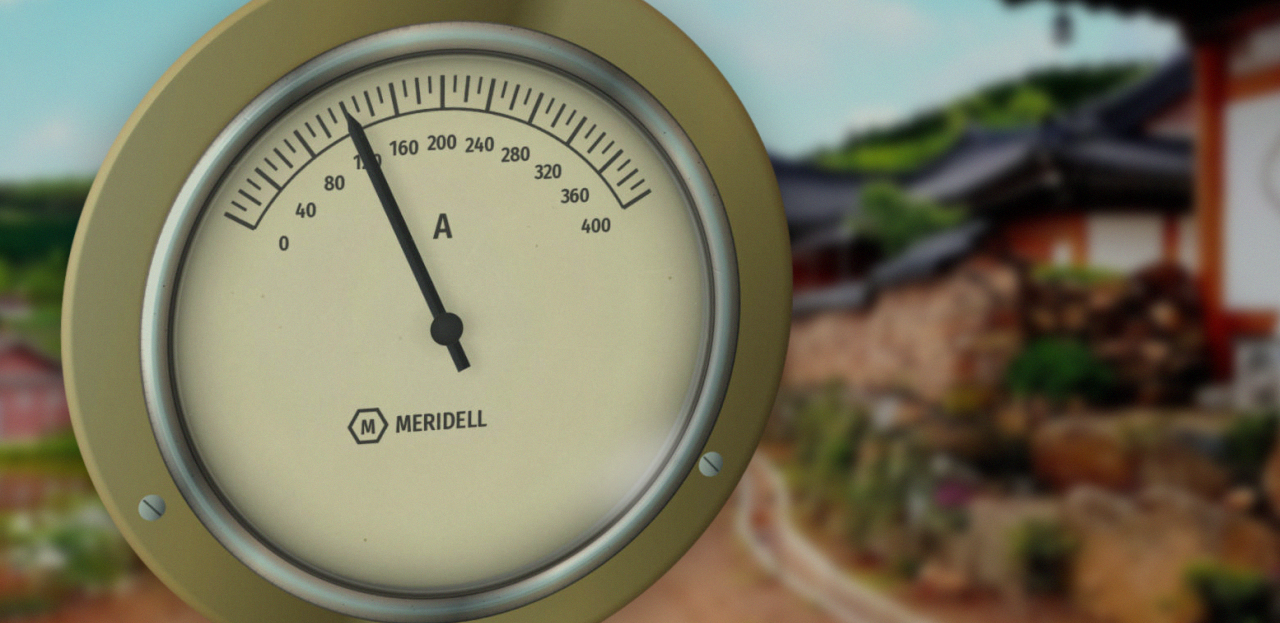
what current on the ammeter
120 A
